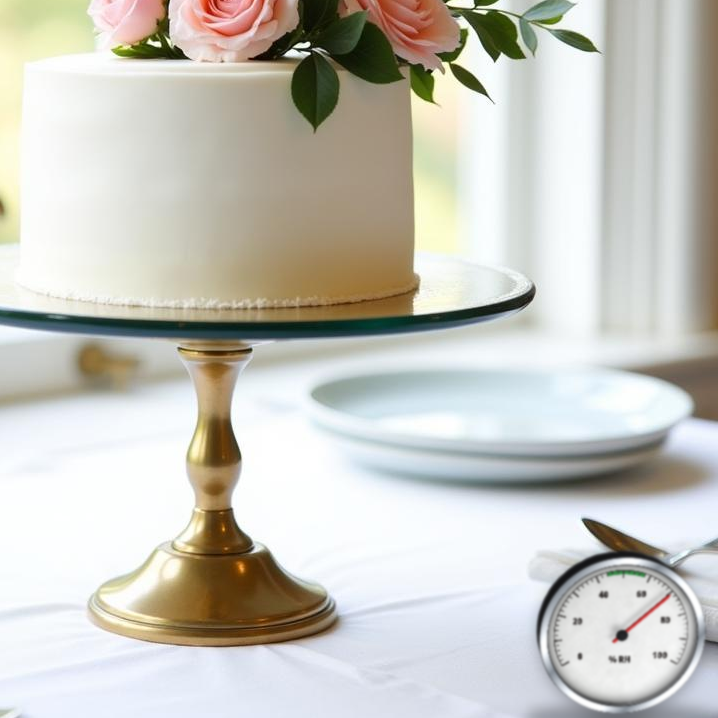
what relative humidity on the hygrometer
70 %
